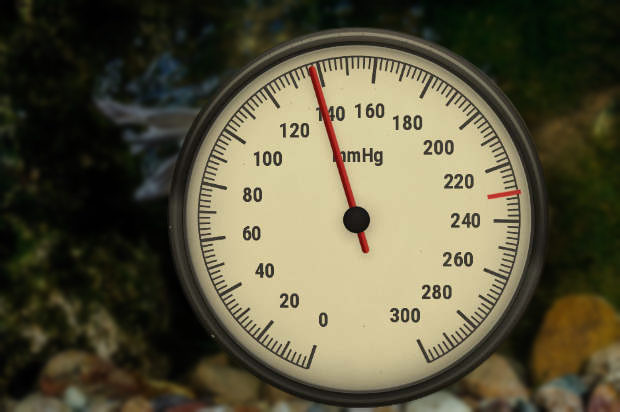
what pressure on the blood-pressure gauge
138 mmHg
